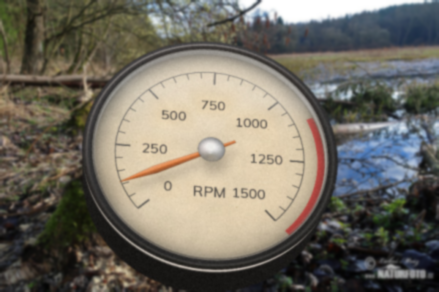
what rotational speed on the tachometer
100 rpm
